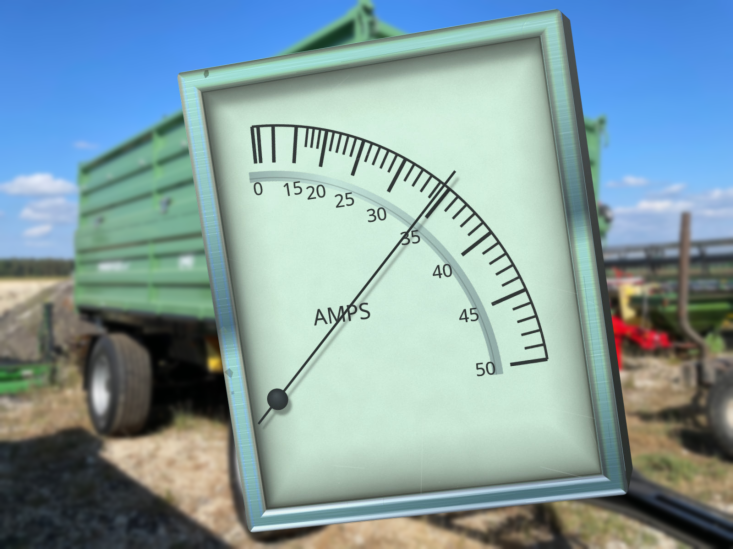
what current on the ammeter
34.5 A
